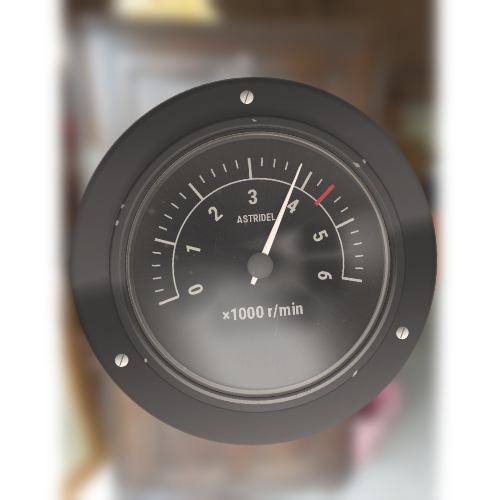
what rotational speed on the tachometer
3800 rpm
